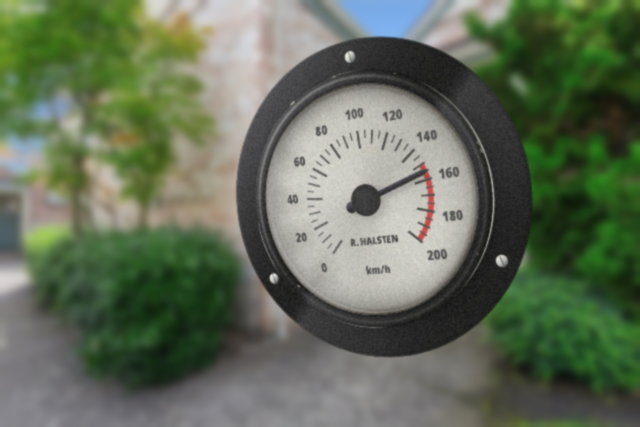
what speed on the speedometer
155 km/h
